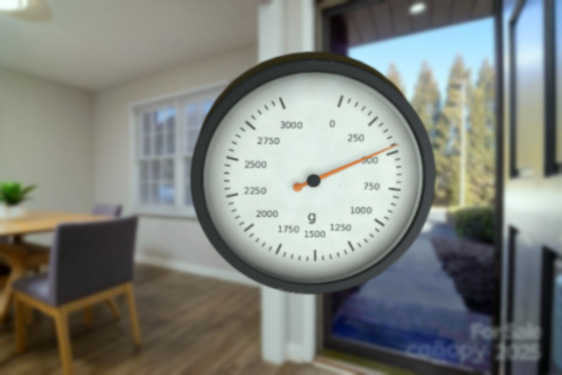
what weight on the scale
450 g
